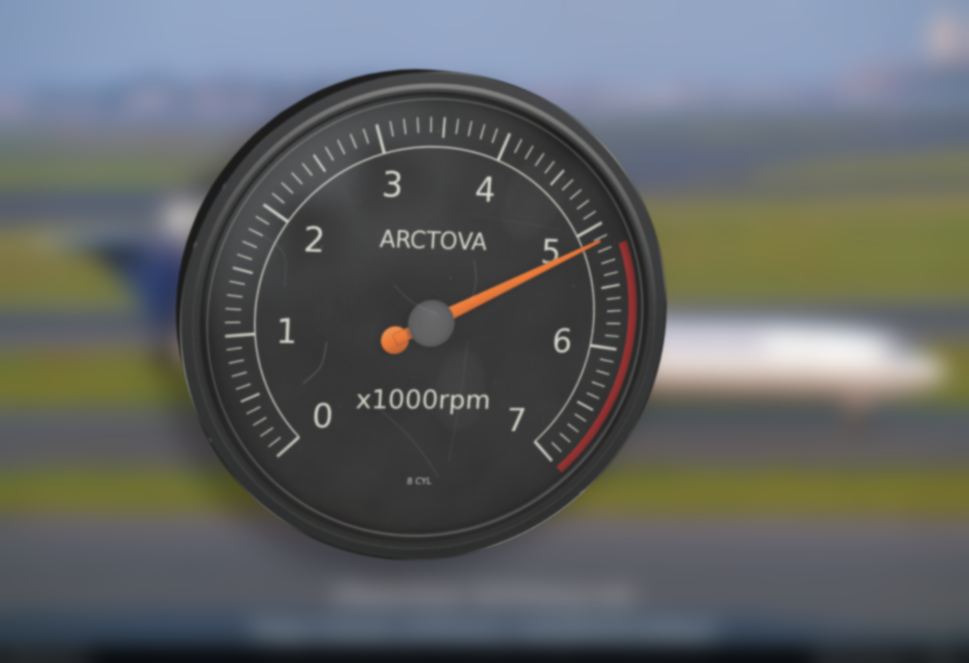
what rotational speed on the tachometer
5100 rpm
